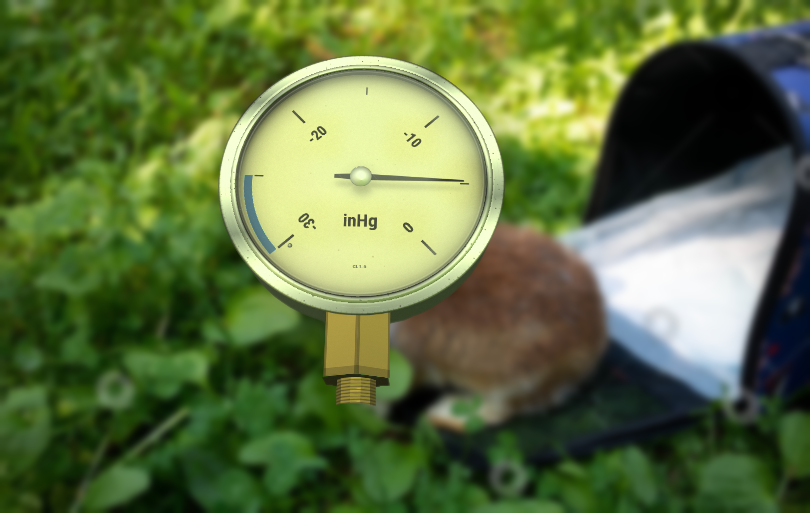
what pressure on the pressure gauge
-5 inHg
